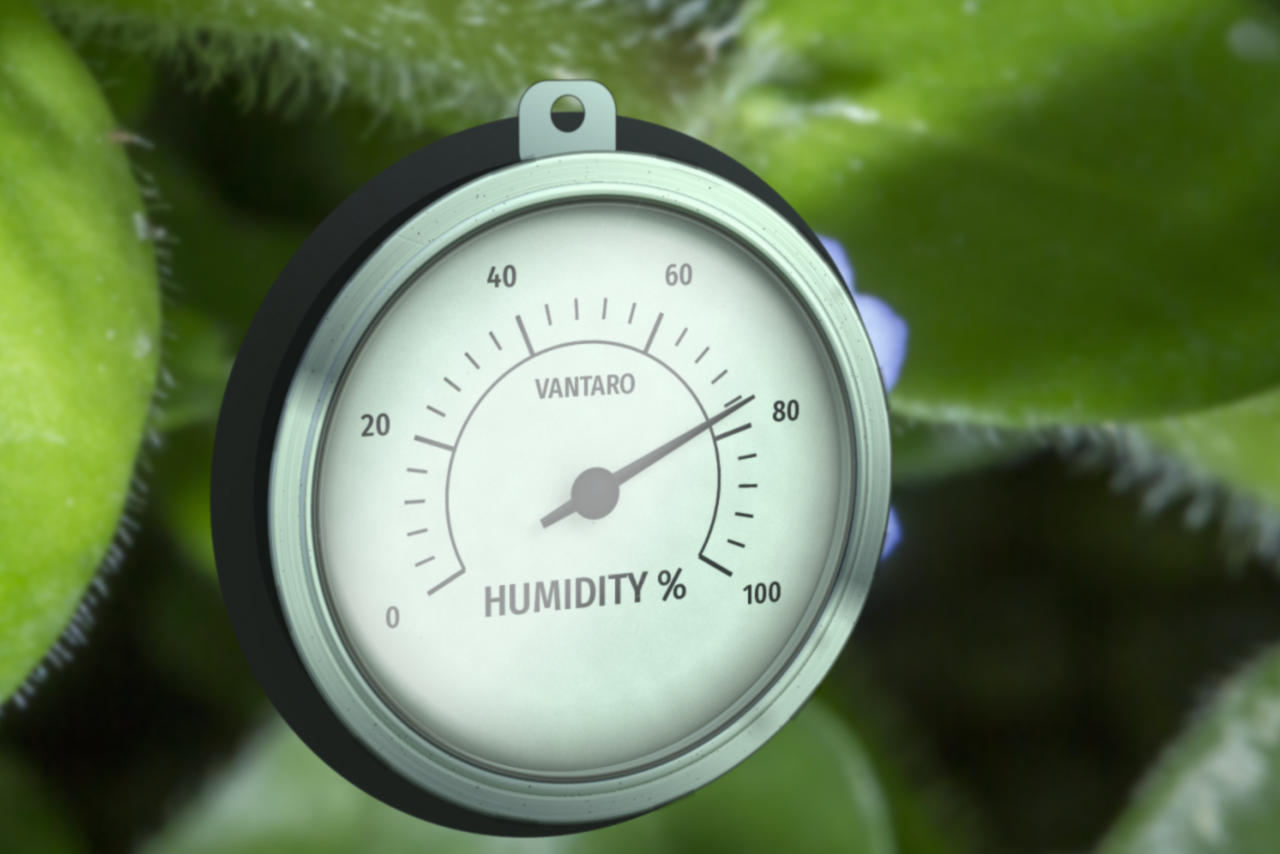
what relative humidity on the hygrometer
76 %
